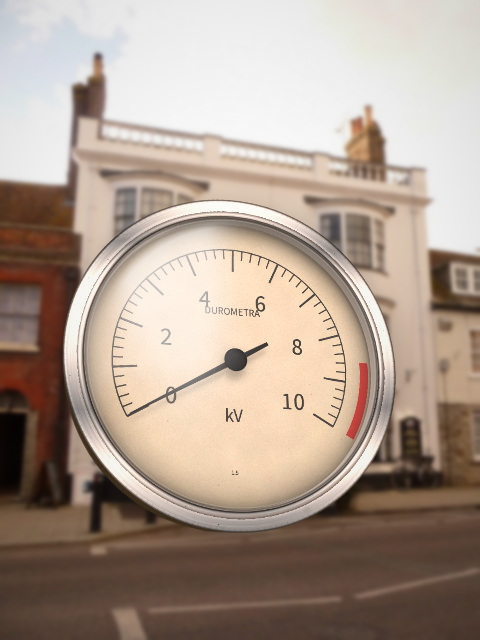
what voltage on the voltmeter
0 kV
